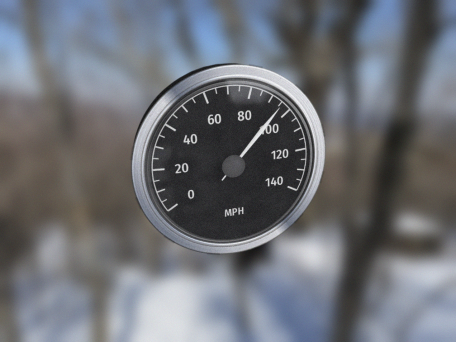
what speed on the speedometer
95 mph
